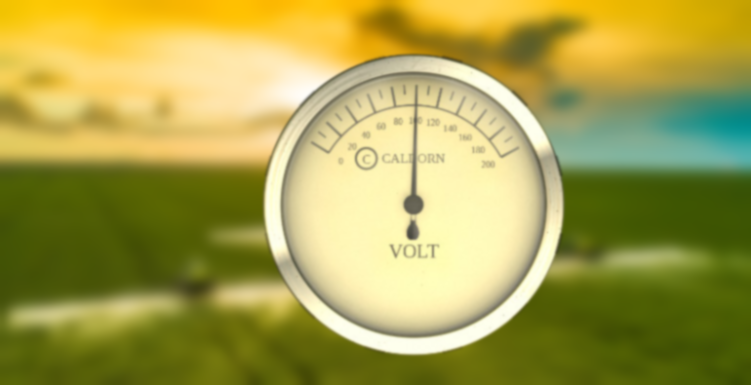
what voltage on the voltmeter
100 V
